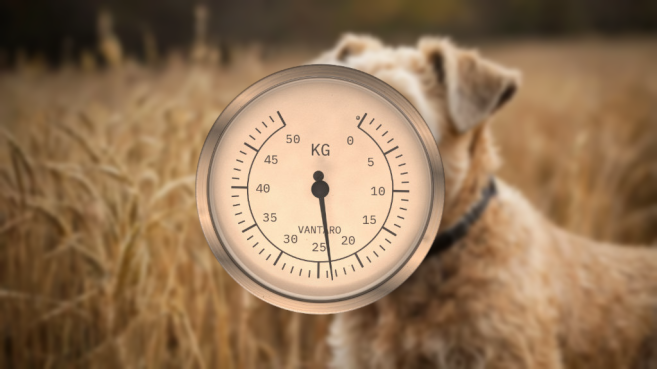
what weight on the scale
23.5 kg
